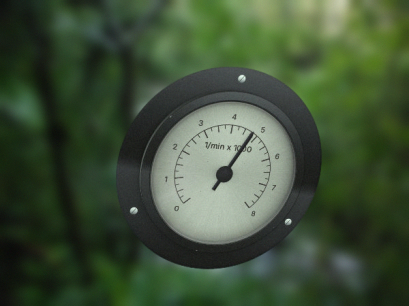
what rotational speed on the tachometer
4750 rpm
